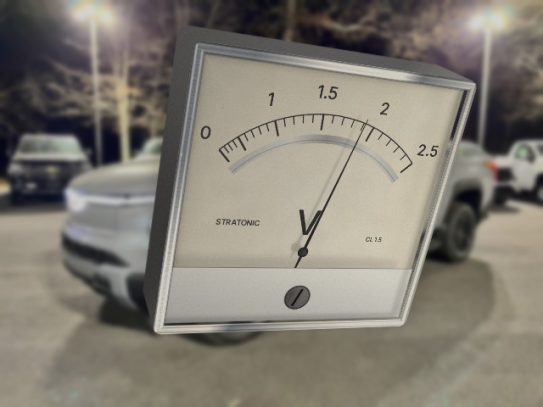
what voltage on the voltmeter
1.9 V
